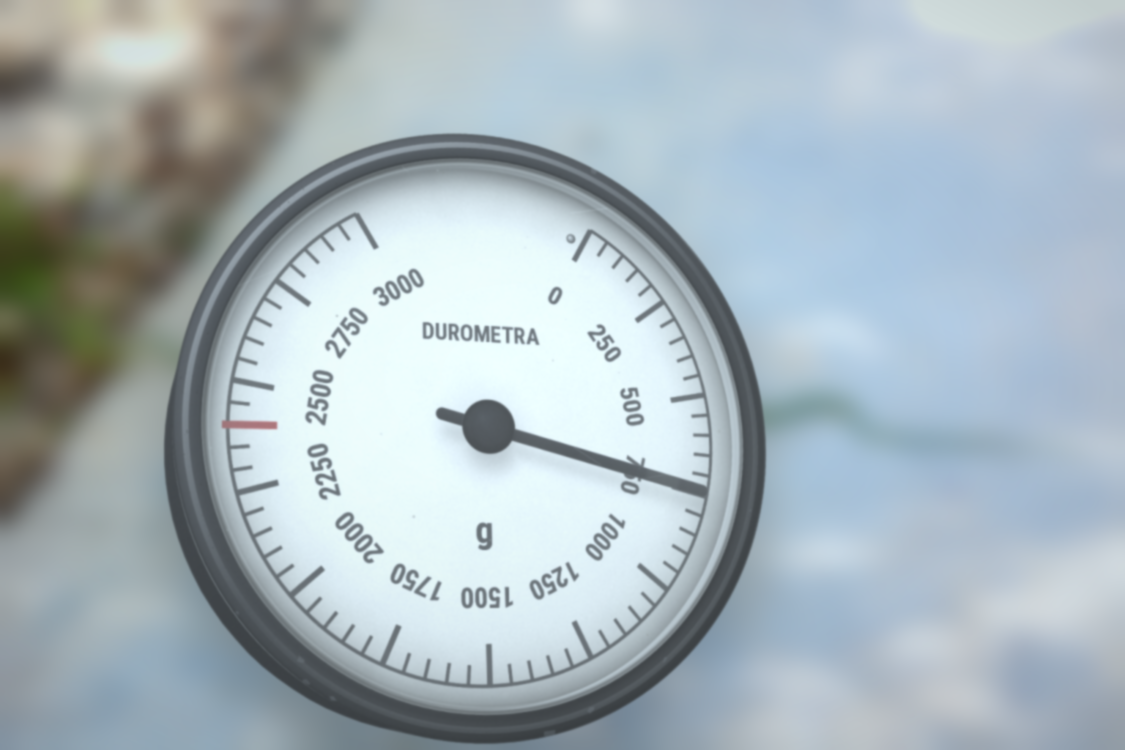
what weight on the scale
750 g
